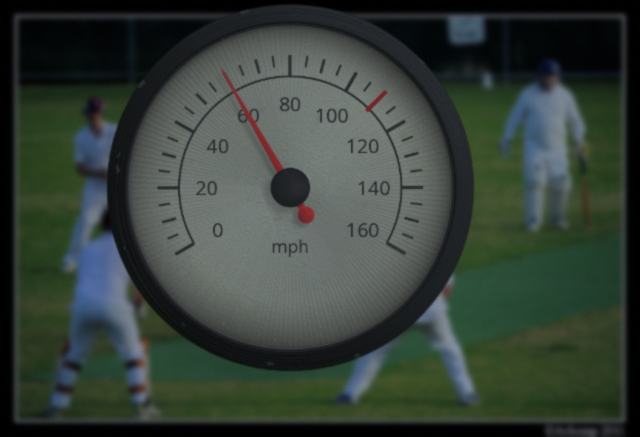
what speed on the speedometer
60 mph
